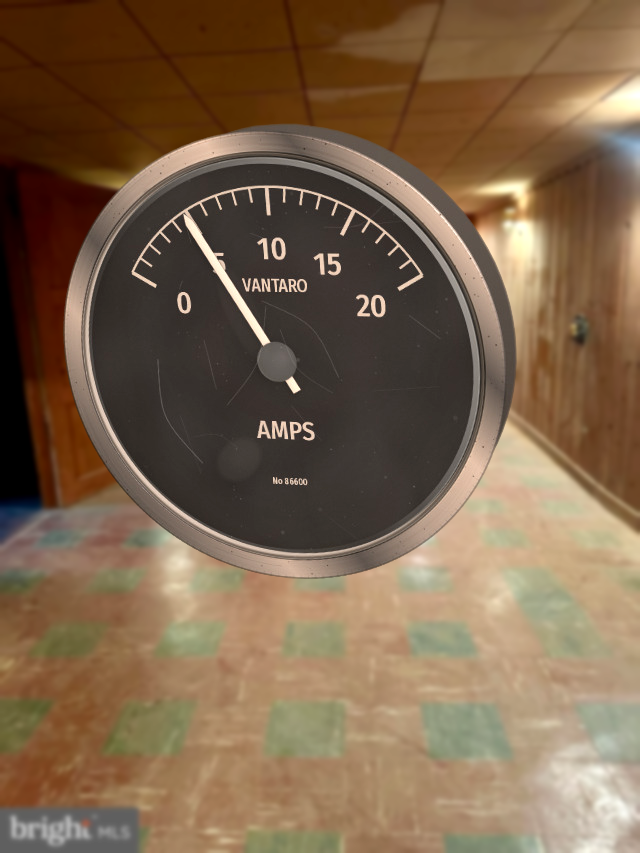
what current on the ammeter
5 A
